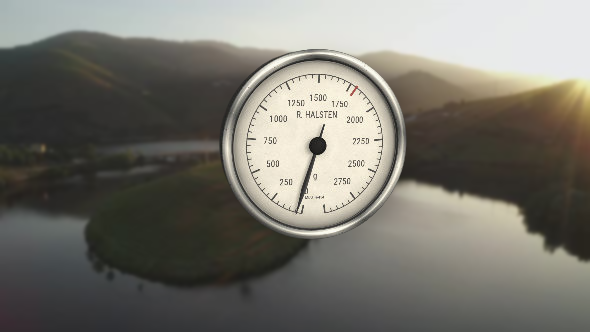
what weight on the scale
50 g
